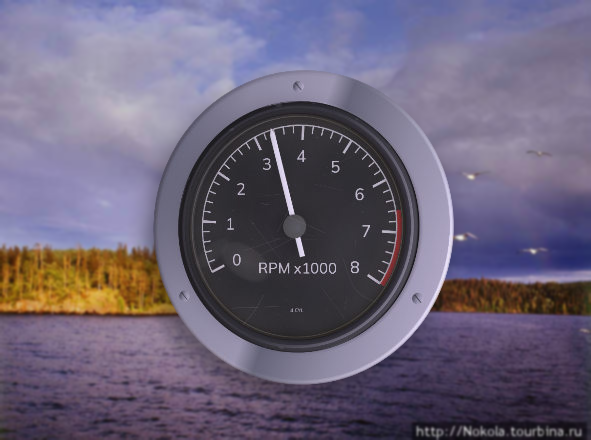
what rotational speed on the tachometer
3400 rpm
